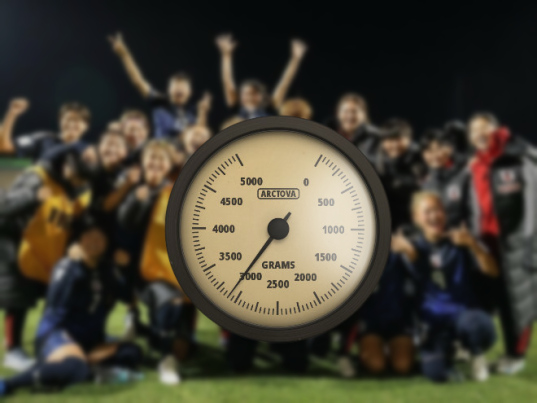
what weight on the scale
3100 g
